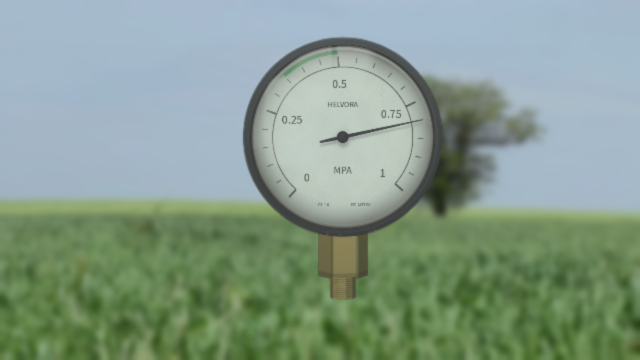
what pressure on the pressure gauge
0.8 MPa
